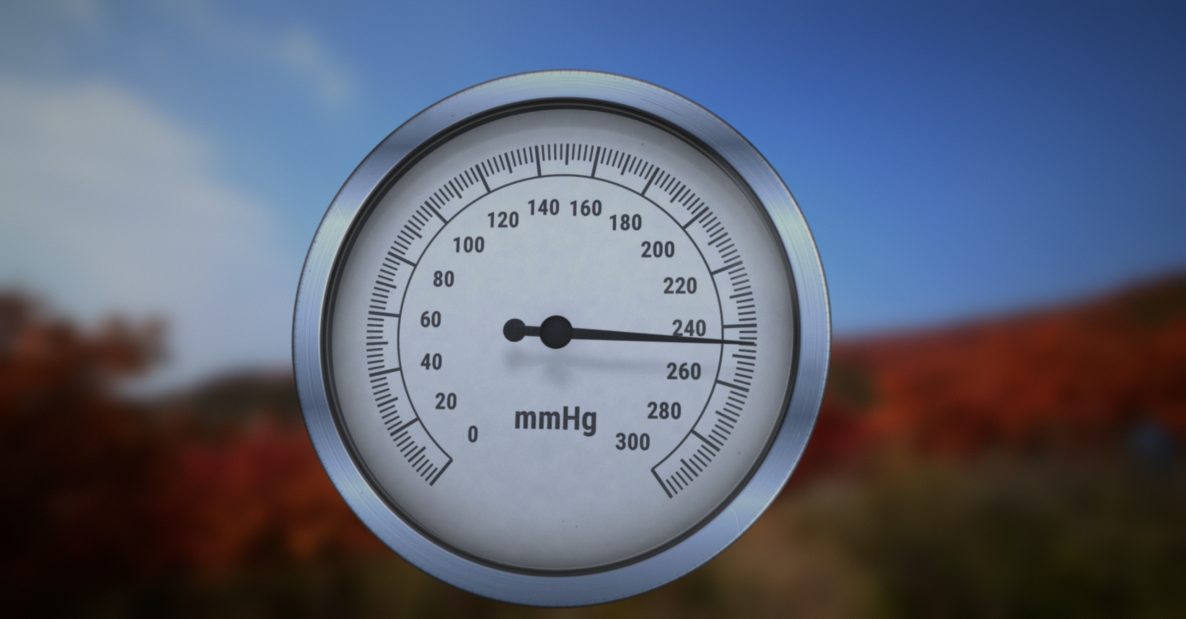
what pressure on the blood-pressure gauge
246 mmHg
